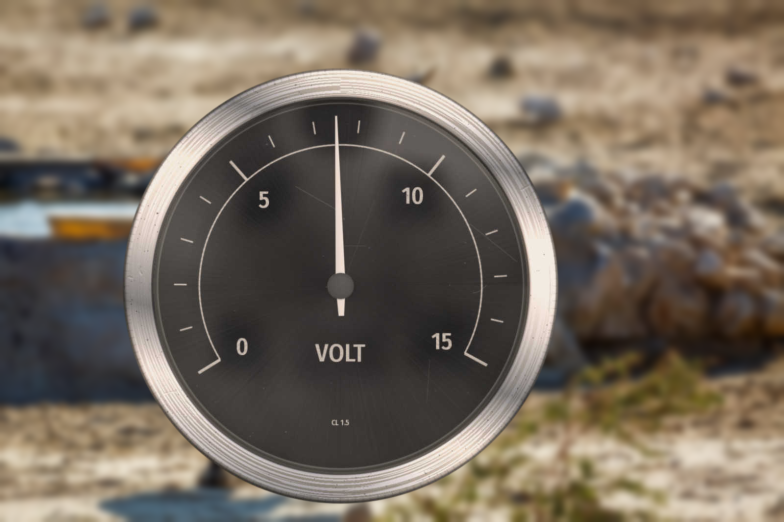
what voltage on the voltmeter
7.5 V
